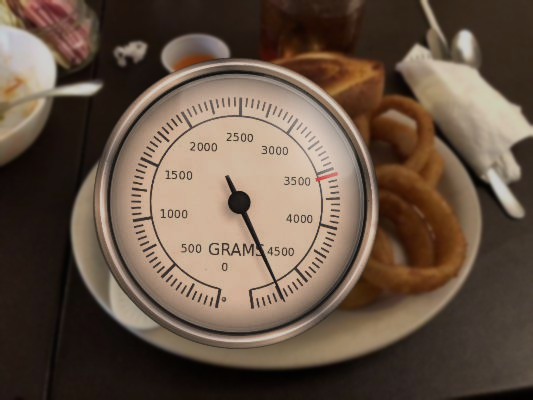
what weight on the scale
4750 g
